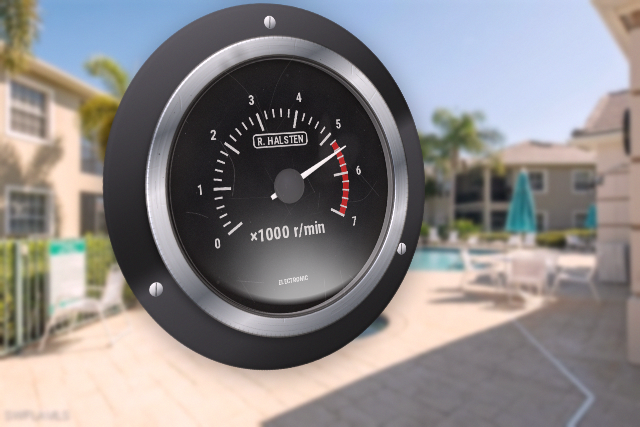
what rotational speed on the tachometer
5400 rpm
